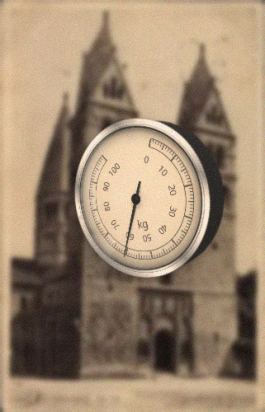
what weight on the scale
60 kg
